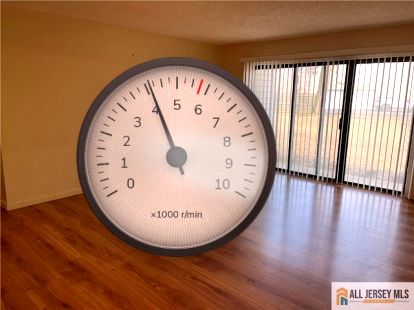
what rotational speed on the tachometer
4125 rpm
